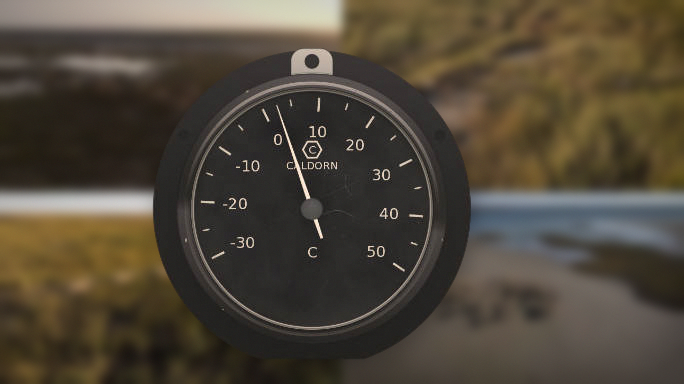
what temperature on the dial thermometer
2.5 °C
